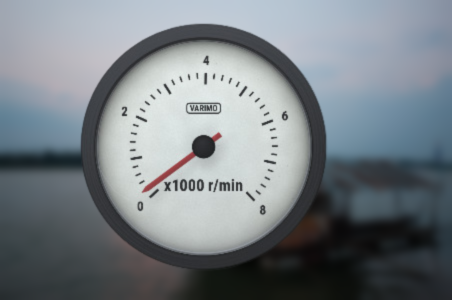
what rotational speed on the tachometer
200 rpm
